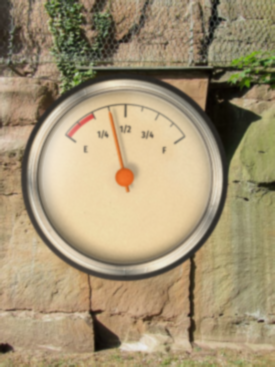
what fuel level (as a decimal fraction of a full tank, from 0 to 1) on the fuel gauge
0.375
